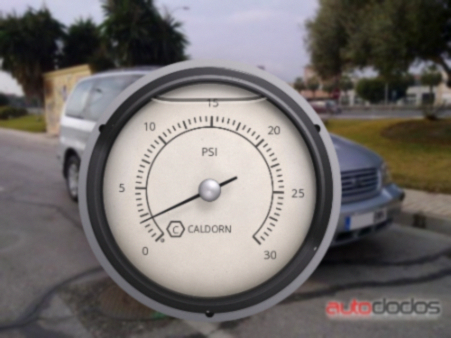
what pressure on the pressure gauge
2 psi
